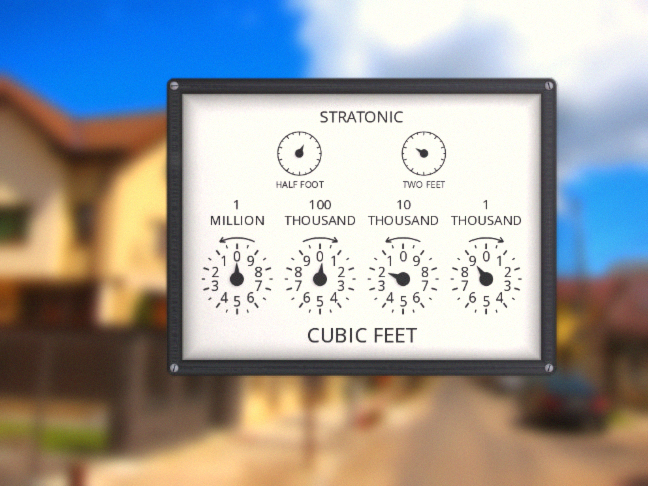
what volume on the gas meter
1900 ft³
